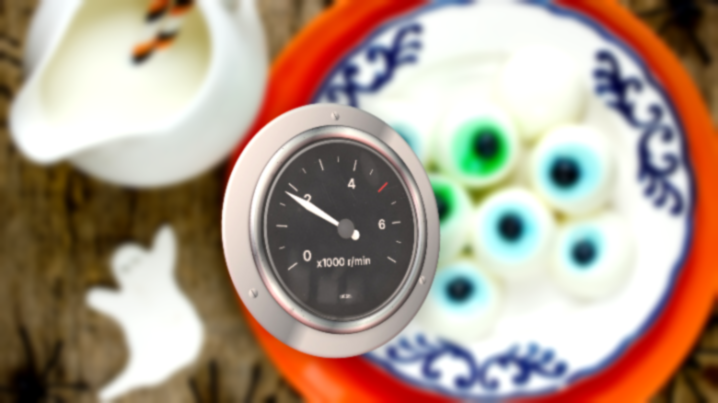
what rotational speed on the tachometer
1750 rpm
